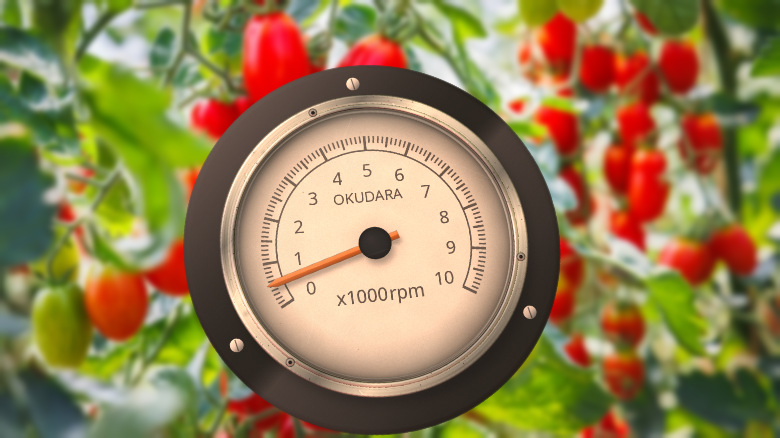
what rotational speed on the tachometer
500 rpm
